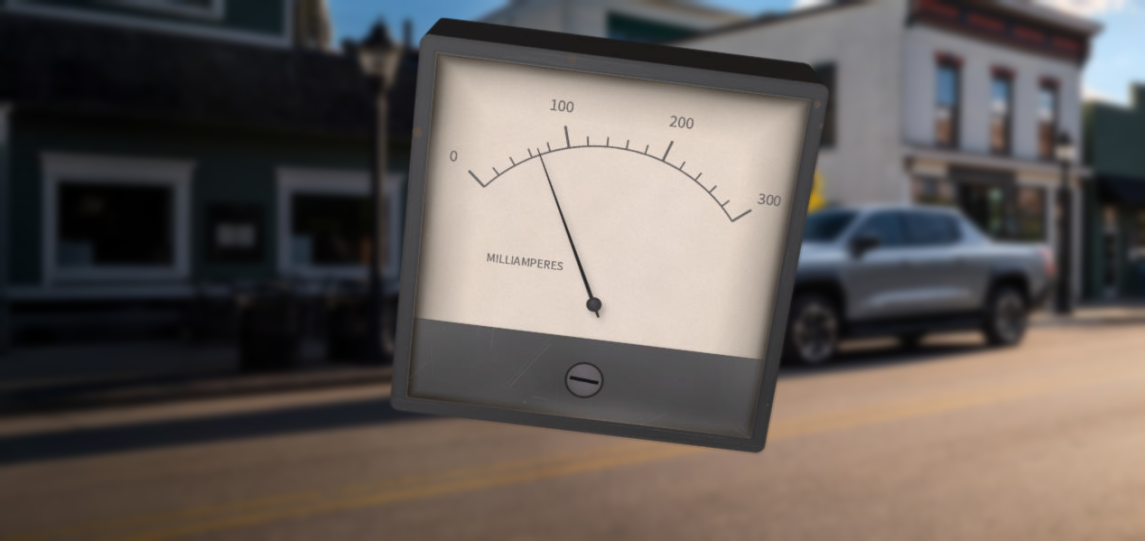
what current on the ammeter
70 mA
